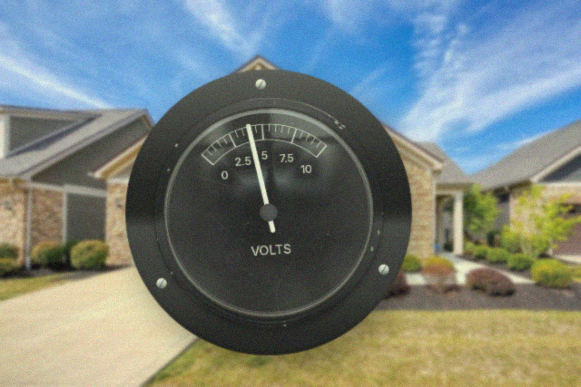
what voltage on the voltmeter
4 V
